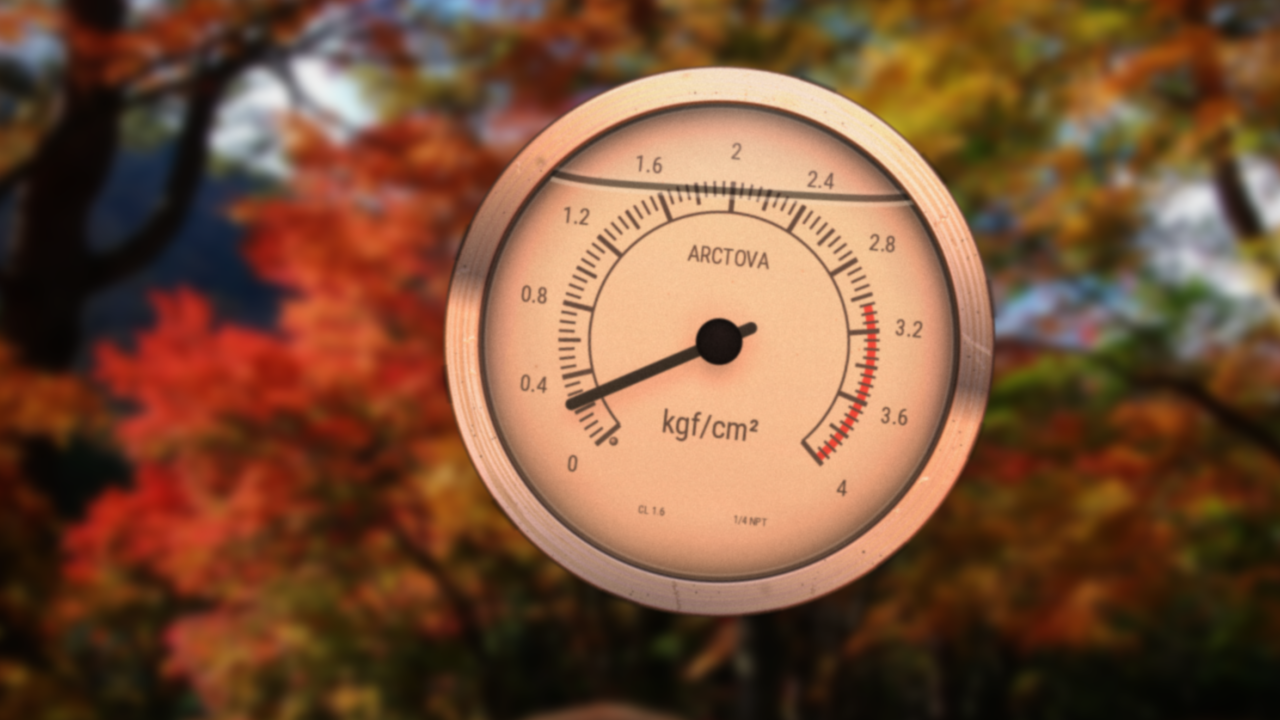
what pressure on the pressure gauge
0.25 kg/cm²
